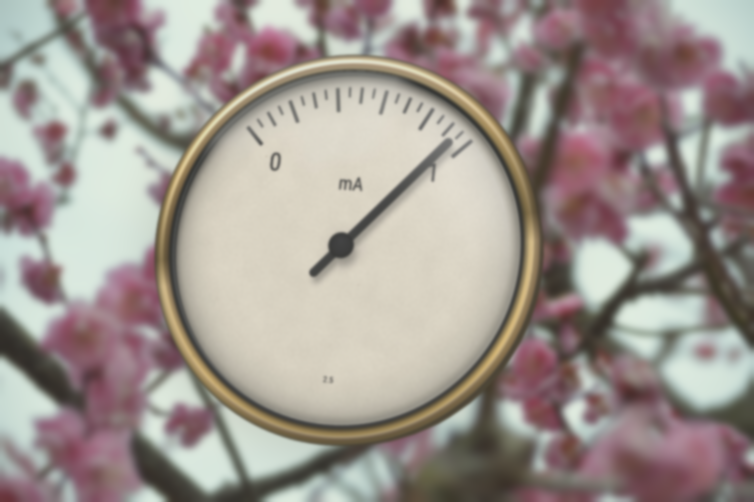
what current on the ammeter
0.95 mA
